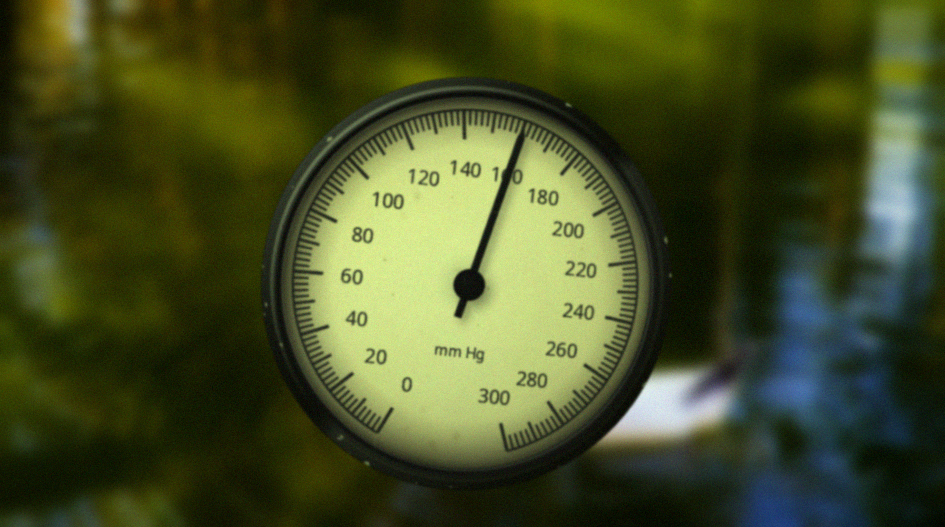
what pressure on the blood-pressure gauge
160 mmHg
